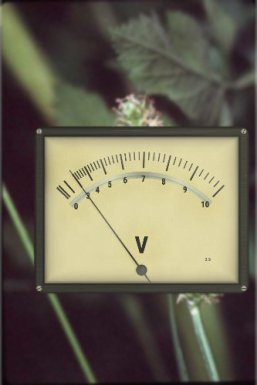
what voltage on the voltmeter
3 V
